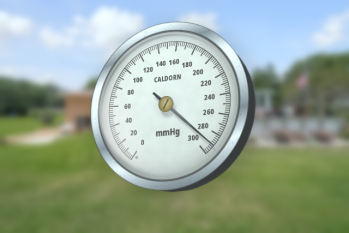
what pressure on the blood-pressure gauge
290 mmHg
